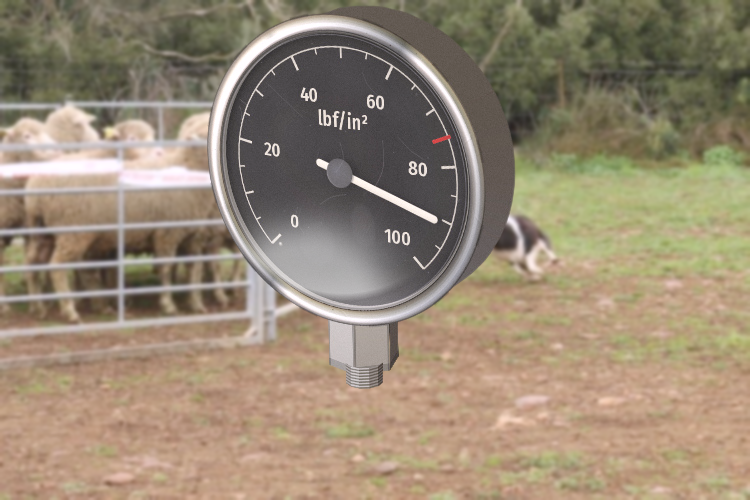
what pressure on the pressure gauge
90 psi
